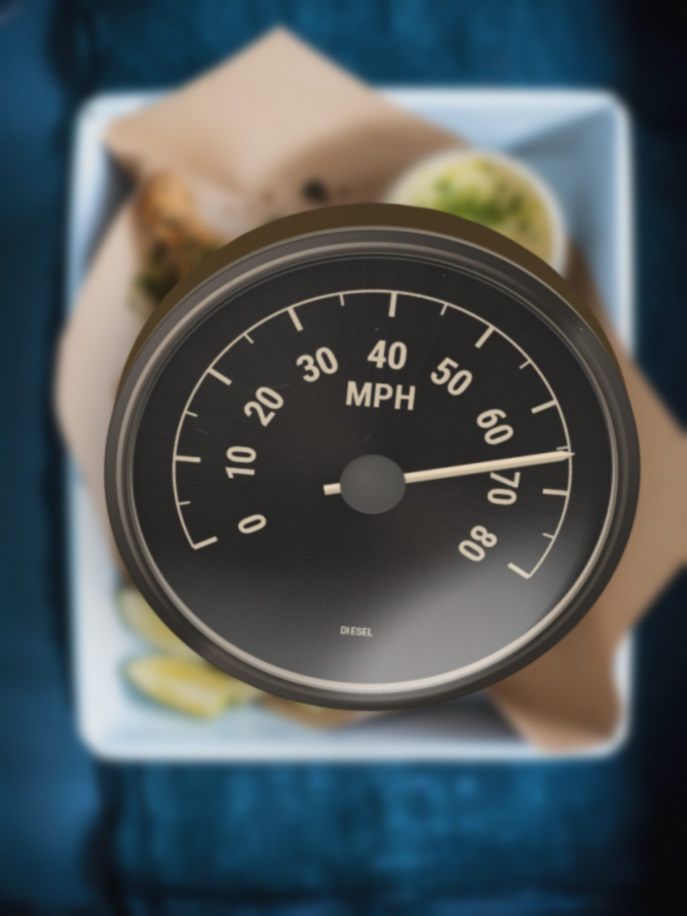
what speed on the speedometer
65 mph
